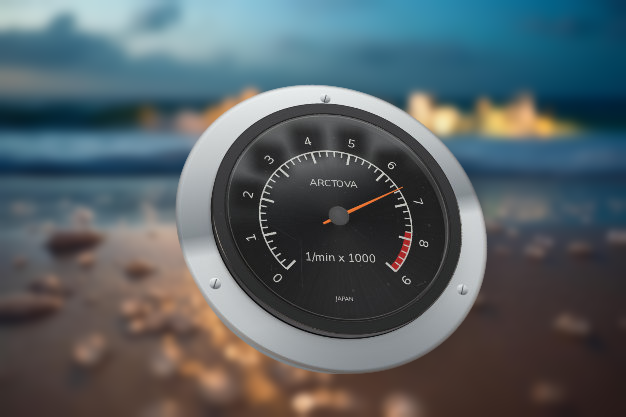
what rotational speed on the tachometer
6600 rpm
